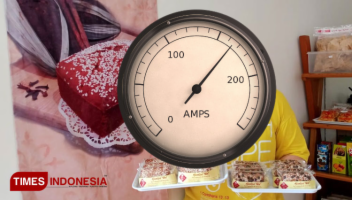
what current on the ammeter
165 A
